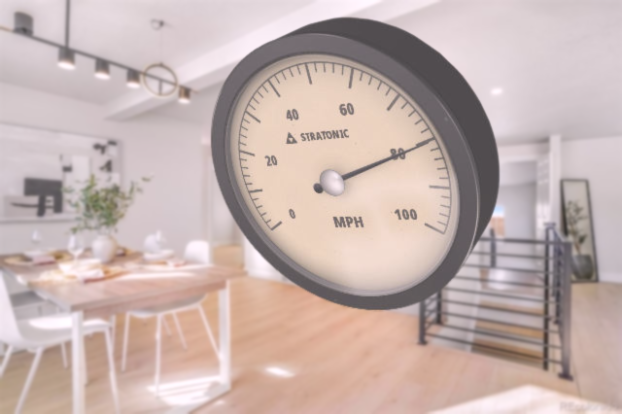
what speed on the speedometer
80 mph
